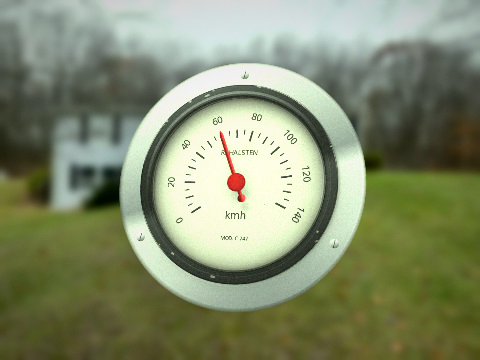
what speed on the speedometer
60 km/h
